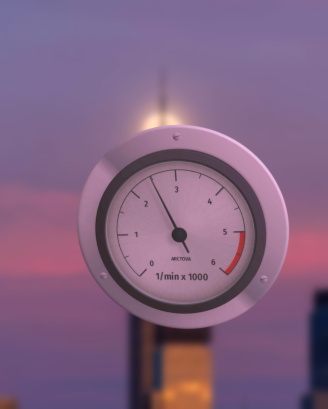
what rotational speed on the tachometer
2500 rpm
